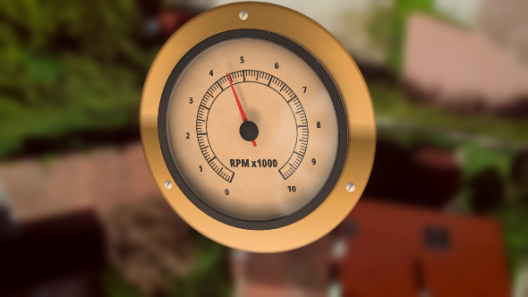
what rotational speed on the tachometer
4500 rpm
